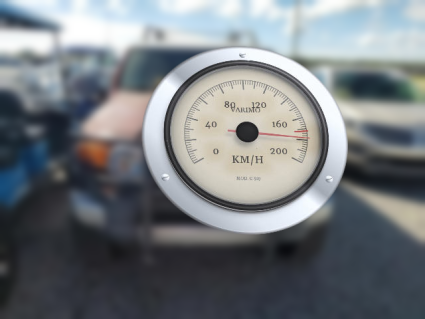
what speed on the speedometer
180 km/h
